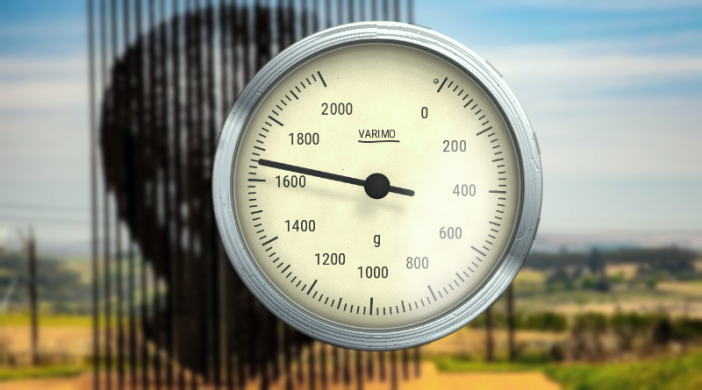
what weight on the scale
1660 g
